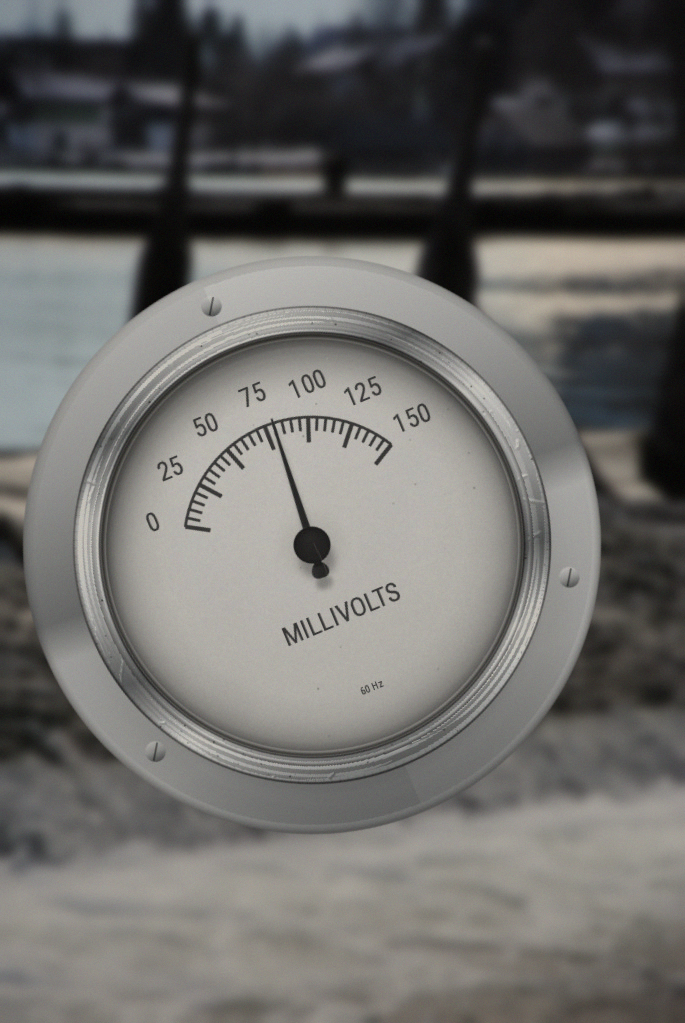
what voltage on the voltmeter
80 mV
